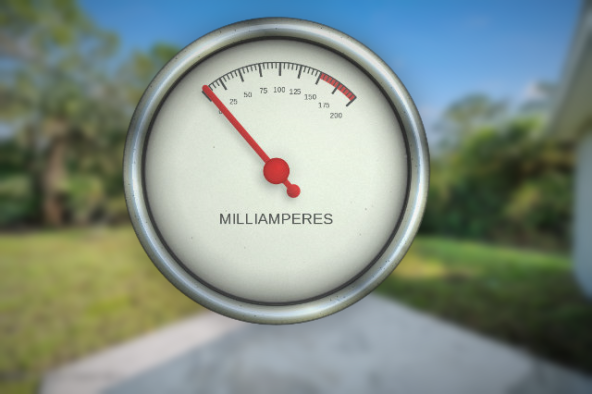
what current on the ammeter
5 mA
